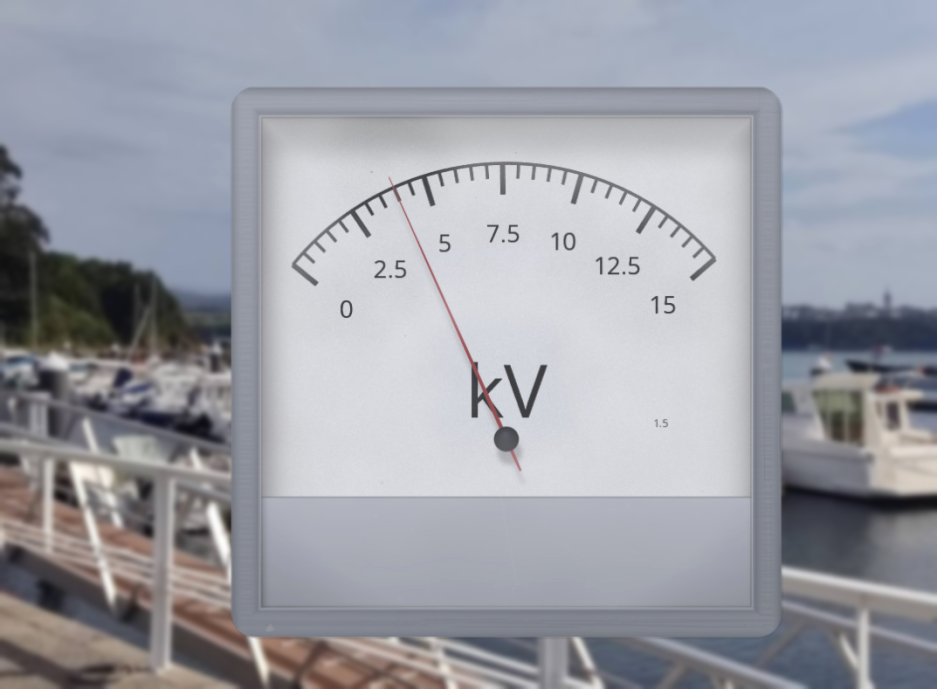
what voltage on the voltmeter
4 kV
